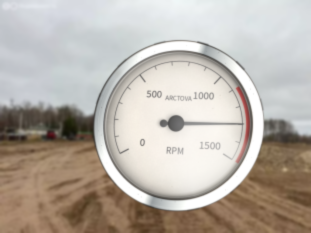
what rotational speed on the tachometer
1300 rpm
